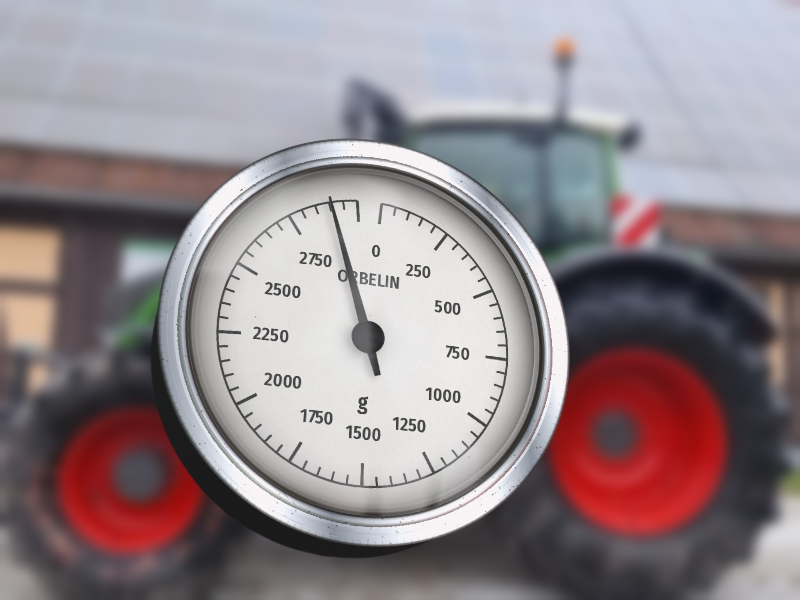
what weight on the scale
2900 g
